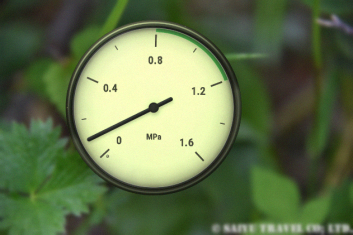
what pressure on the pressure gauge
0.1 MPa
